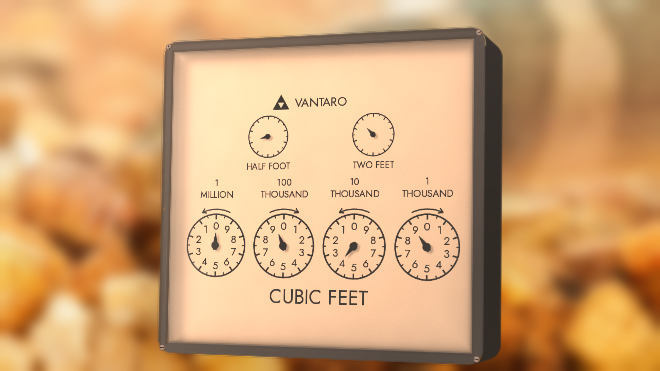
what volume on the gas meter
993900 ft³
